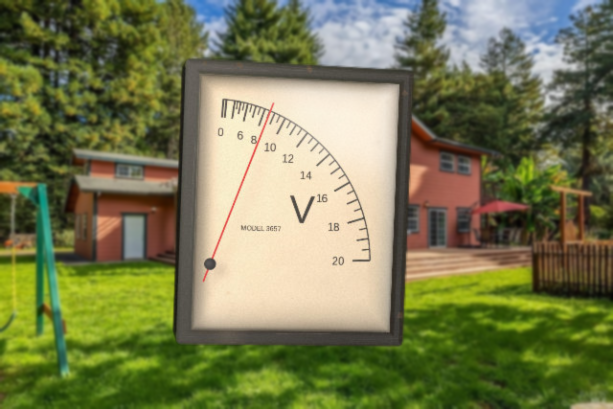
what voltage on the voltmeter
8.5 V
